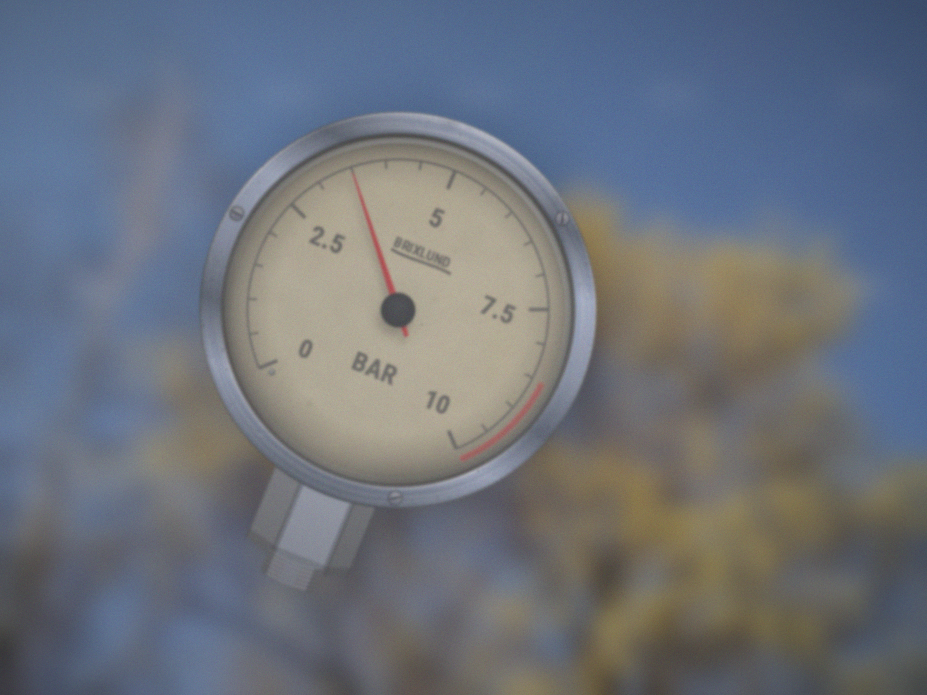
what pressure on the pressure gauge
3.5 bar
